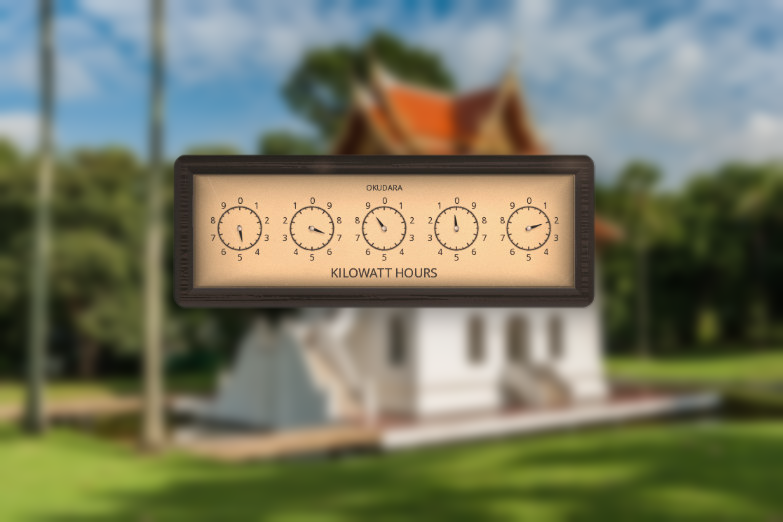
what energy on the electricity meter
46902 kWh
